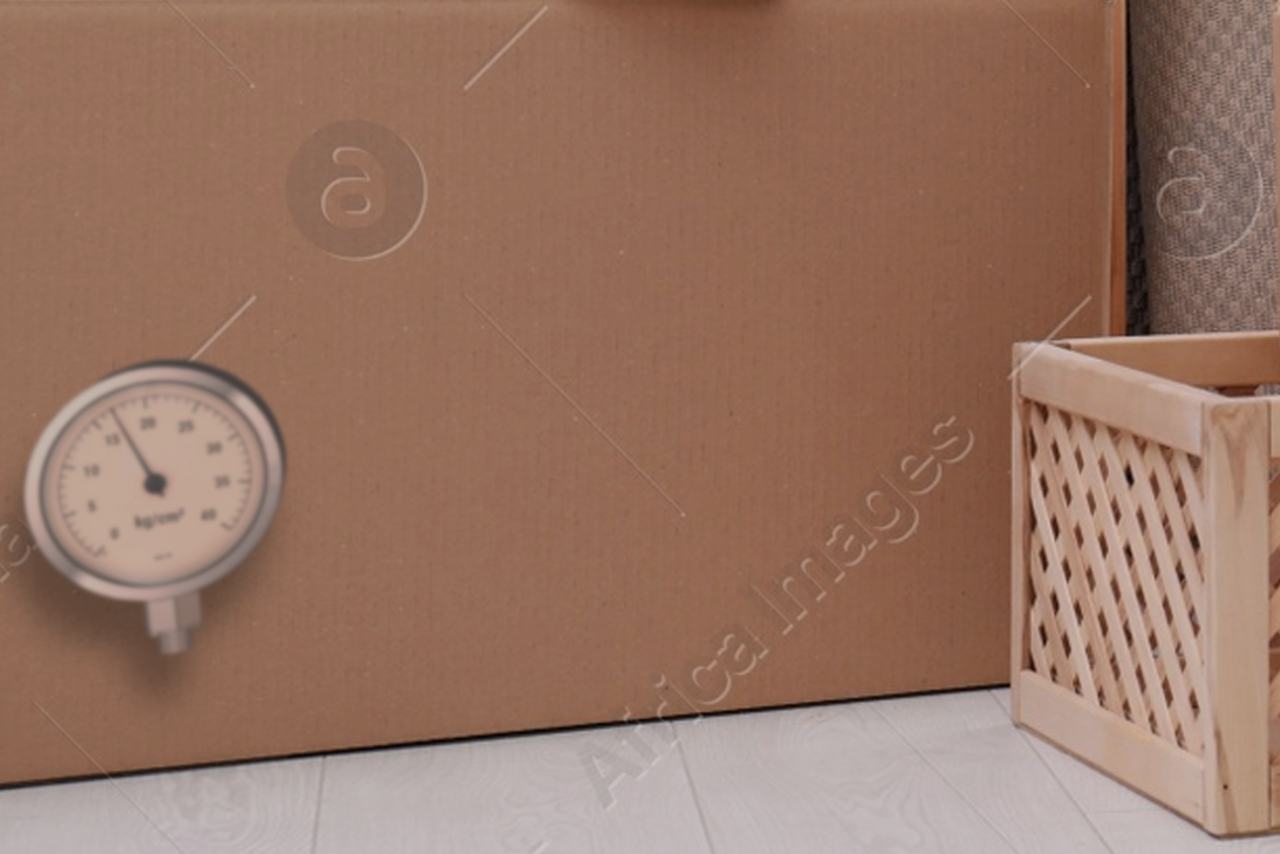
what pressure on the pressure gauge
17 kg/cm²
